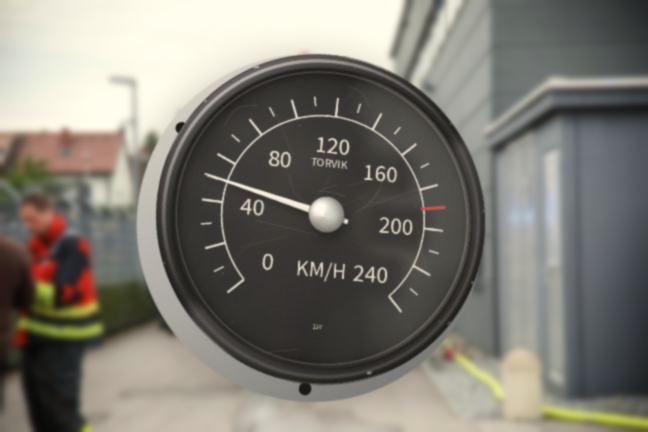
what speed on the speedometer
50 km/h
